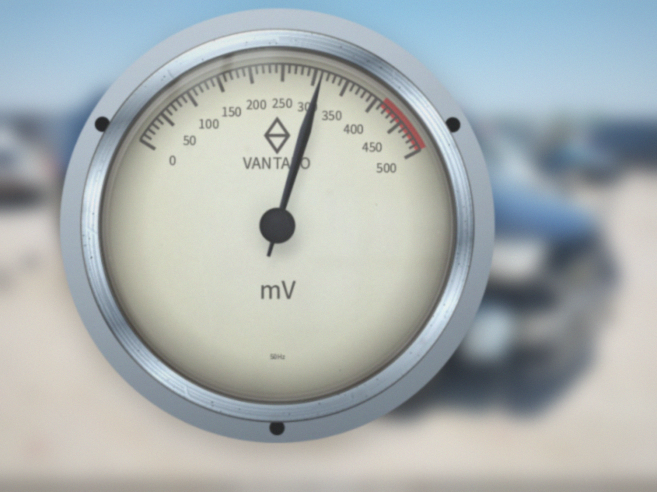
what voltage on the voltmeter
310 mV
